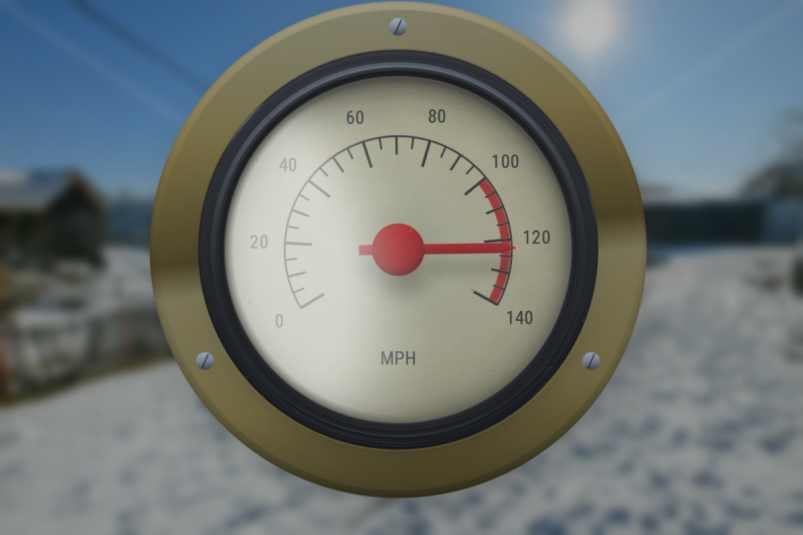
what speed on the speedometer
122.5 mph
